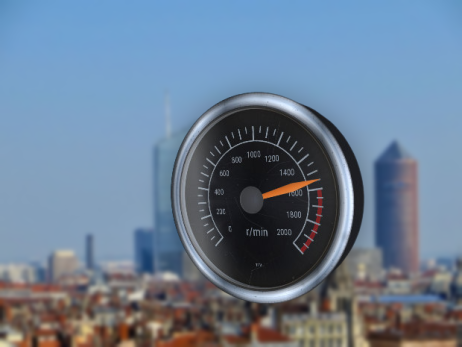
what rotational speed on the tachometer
1550 rpm
